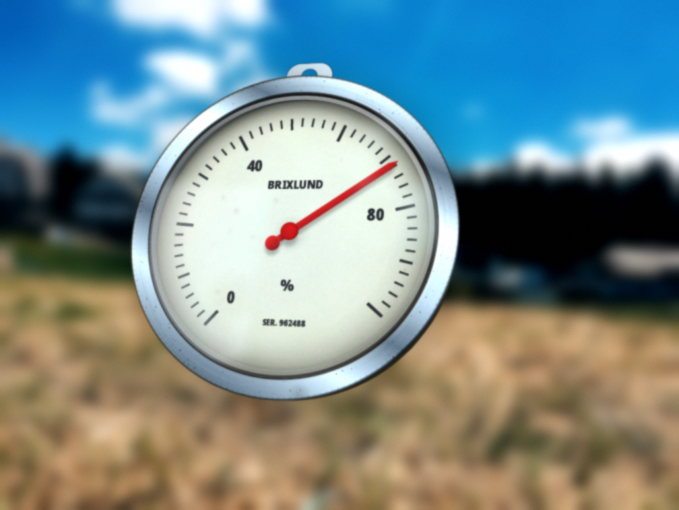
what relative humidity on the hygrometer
72 %
